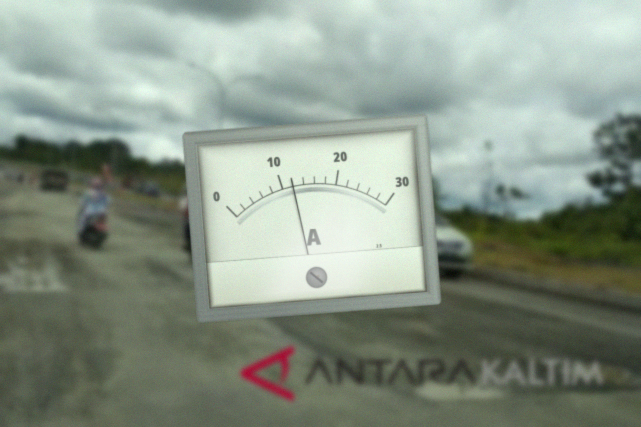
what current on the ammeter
12 A
